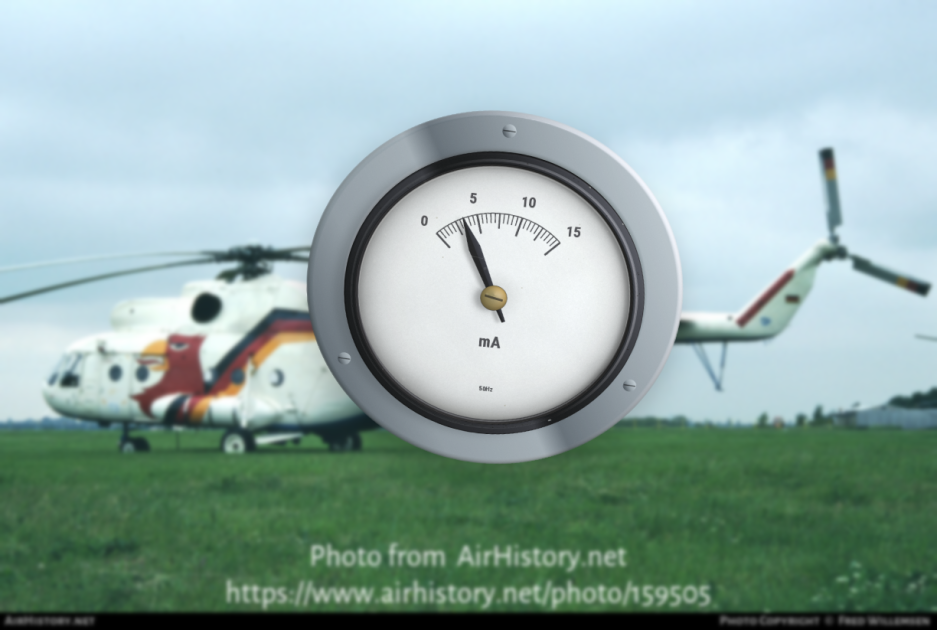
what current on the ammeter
3.5 mA
